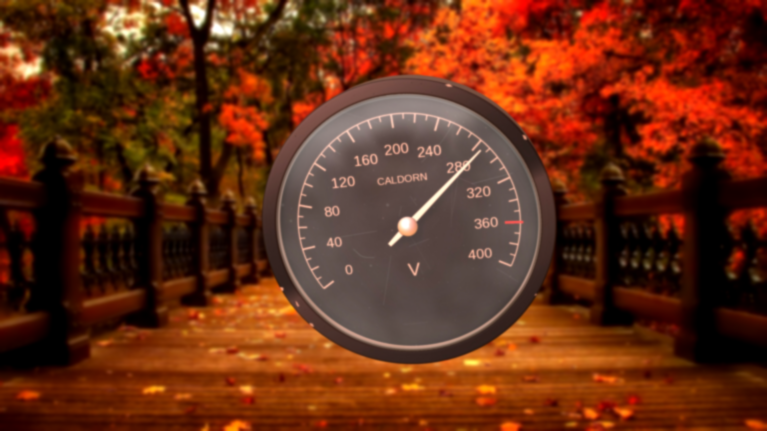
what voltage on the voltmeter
285 V
